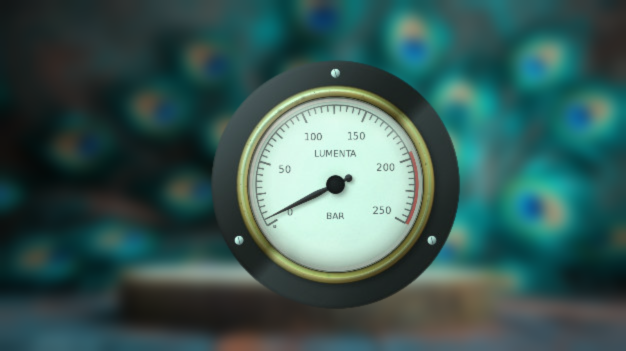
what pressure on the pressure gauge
5 bar
